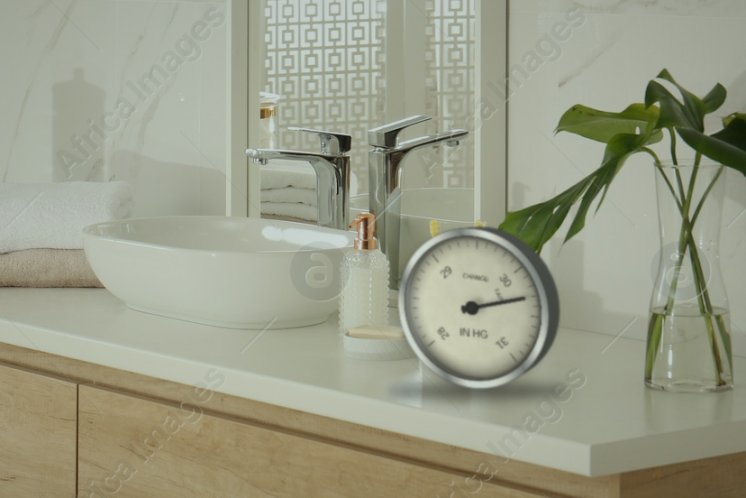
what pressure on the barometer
30.3 inHg
